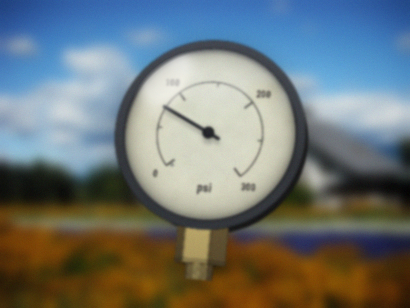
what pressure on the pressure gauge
75 psi
